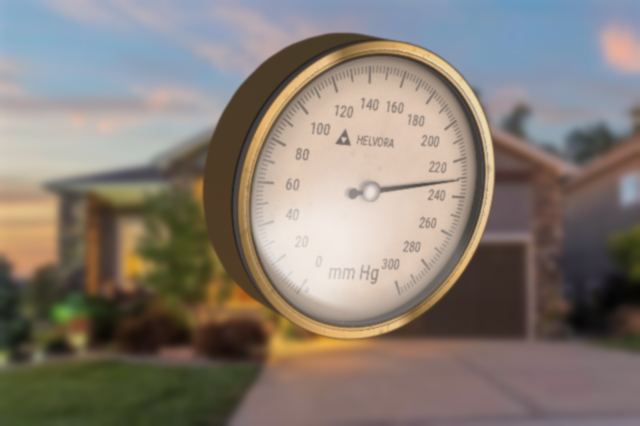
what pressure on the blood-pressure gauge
230 mmHg
